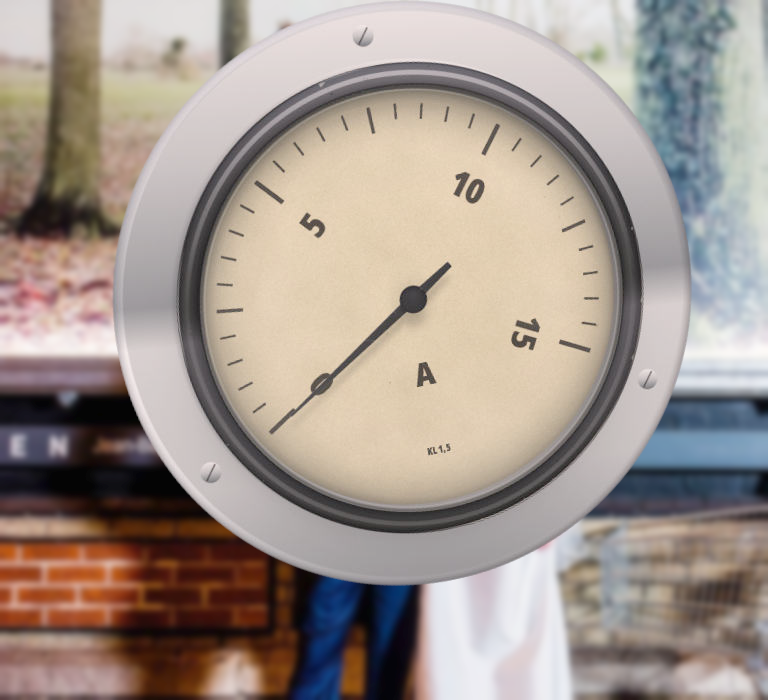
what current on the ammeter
0 A
